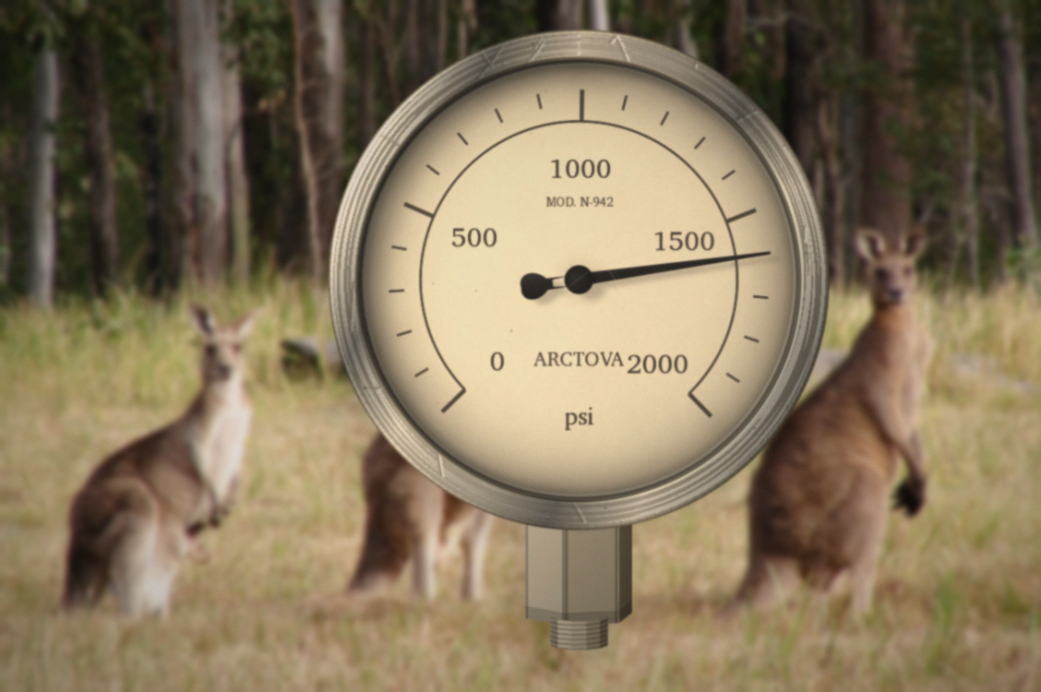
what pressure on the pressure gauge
1600 psi
